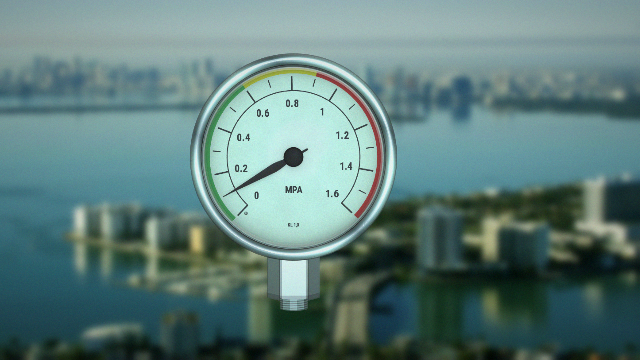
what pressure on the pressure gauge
0.1 MPa
